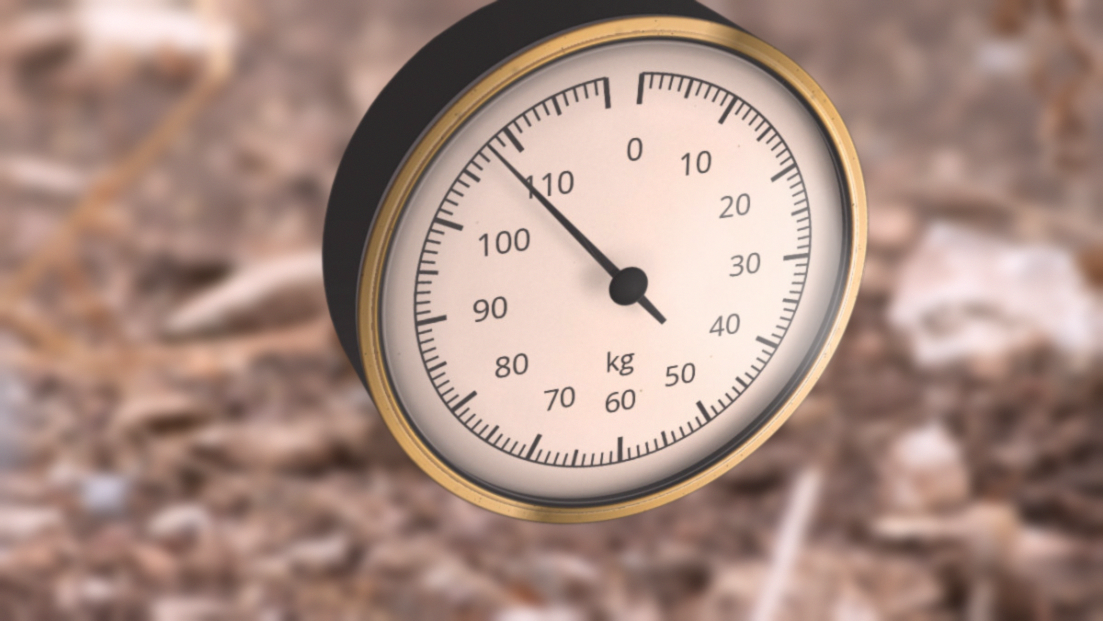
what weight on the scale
108 kg
